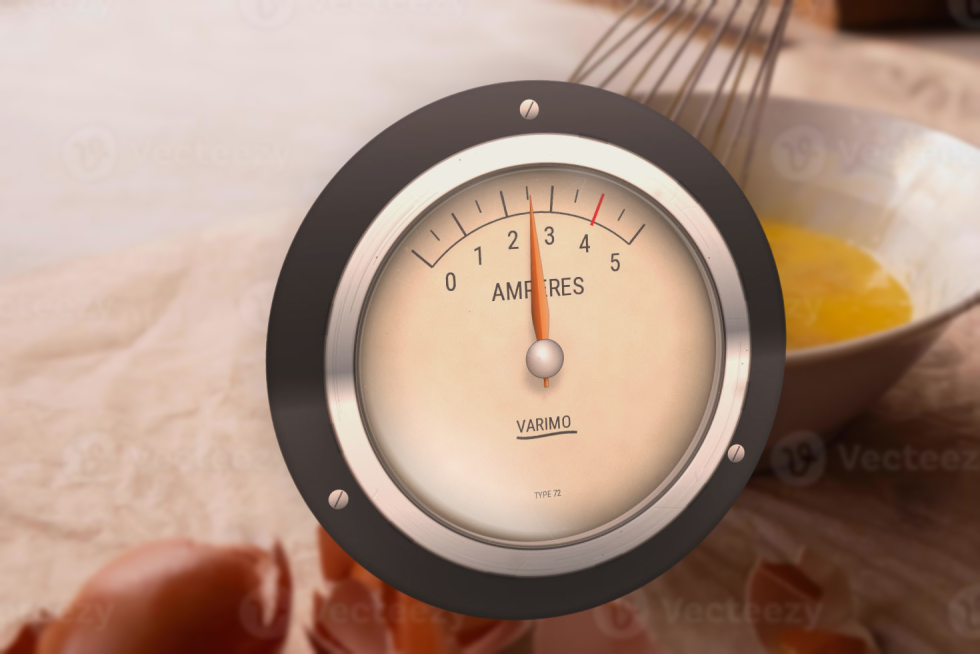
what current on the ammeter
2.5 A
